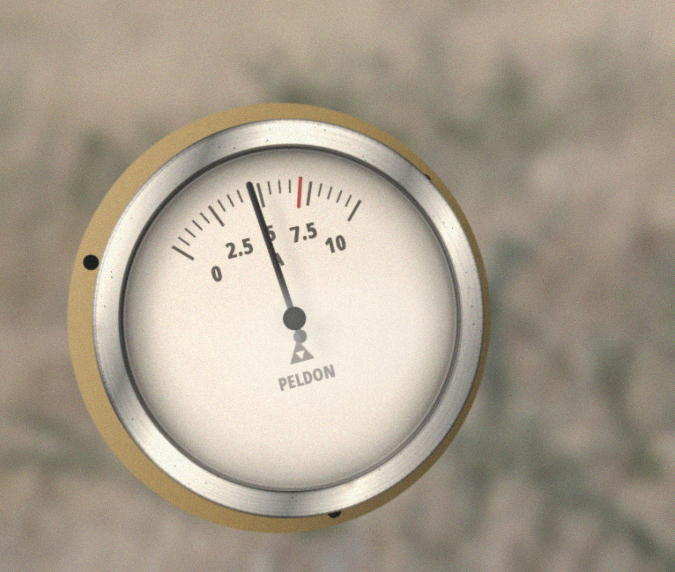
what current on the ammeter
4.5 A
